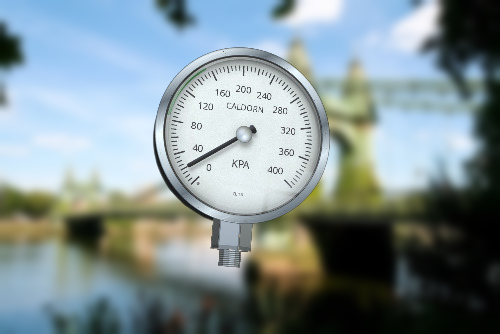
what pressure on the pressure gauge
20 kPa
